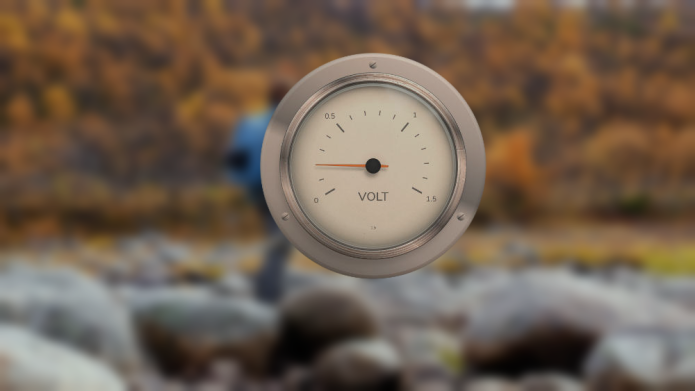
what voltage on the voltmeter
0.2 V
